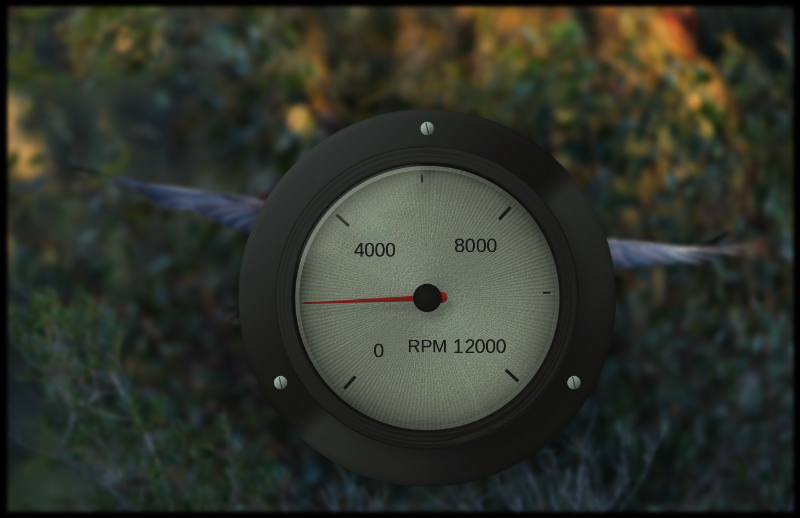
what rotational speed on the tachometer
2000 rpm
